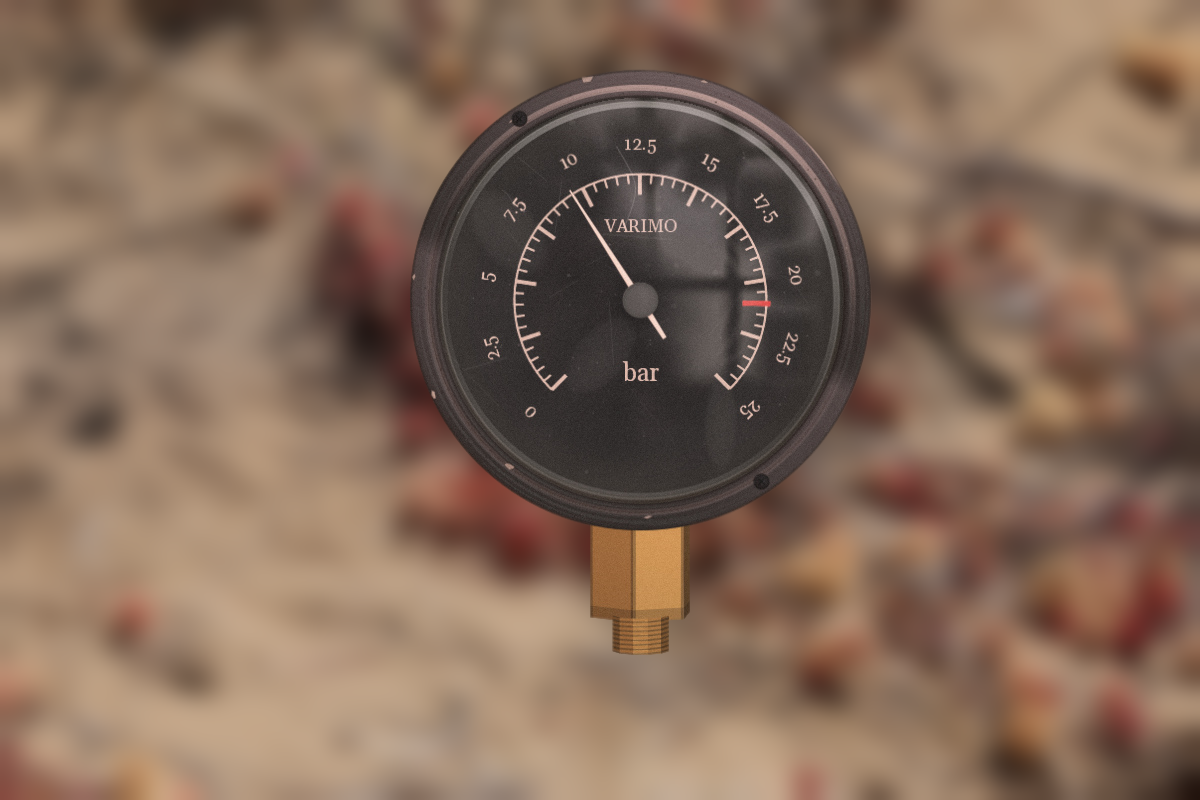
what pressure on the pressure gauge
9.5 bar
